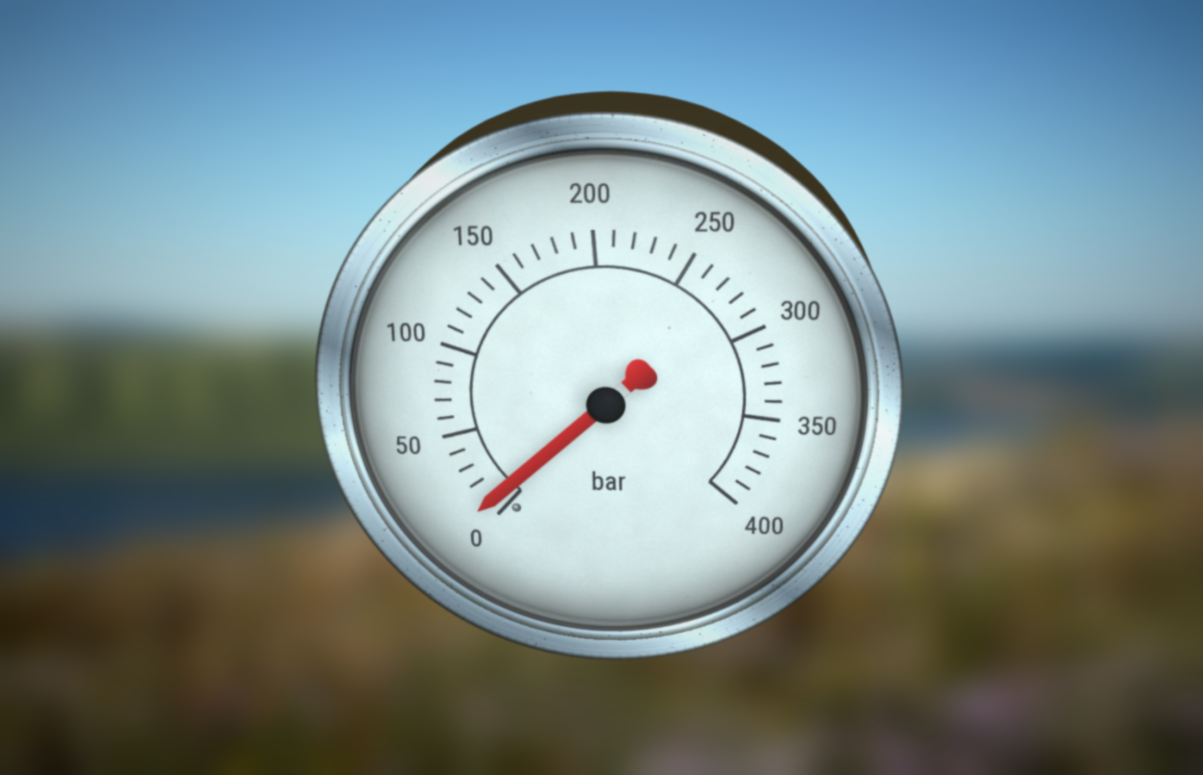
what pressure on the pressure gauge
10 bar
